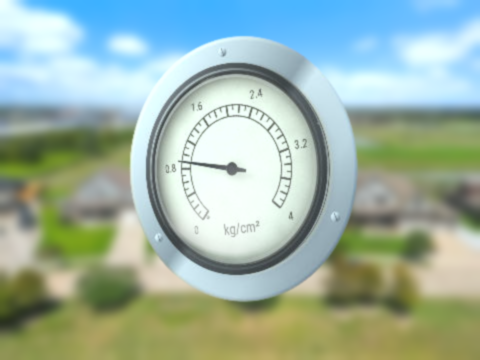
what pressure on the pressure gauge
0.9 kg/cm²
